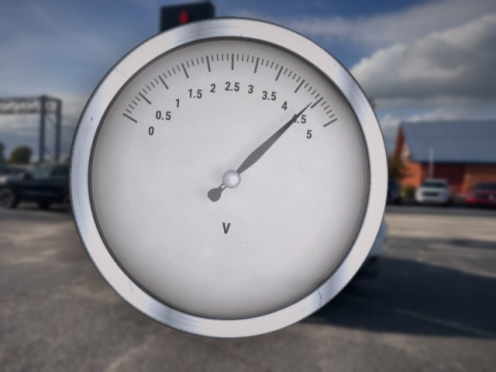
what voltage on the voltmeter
4.4 V
